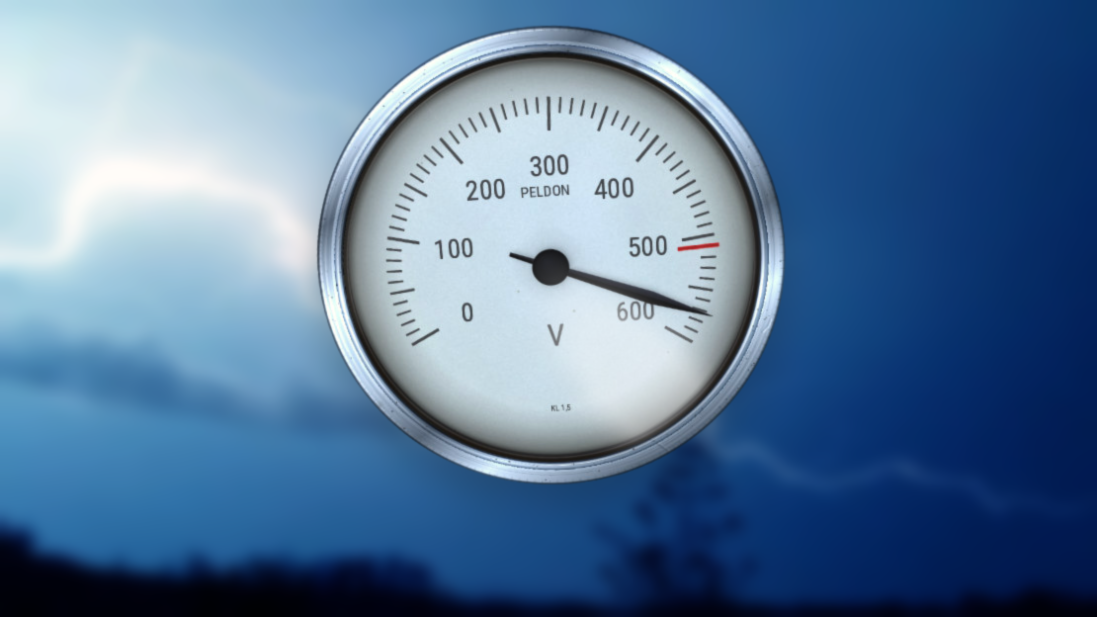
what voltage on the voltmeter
570 V
